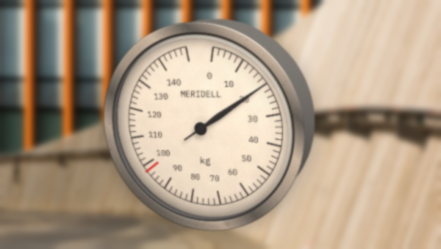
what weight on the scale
20 kg
